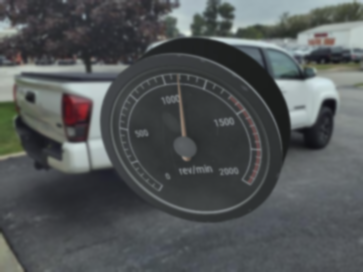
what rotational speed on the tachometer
1100 rpm
